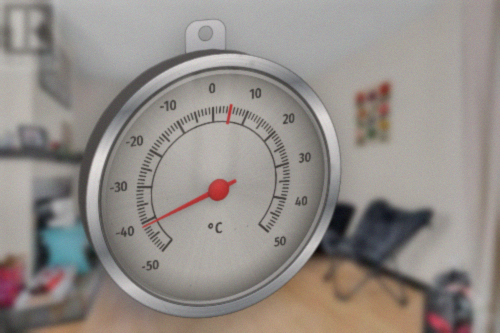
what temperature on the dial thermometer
-40 °C
